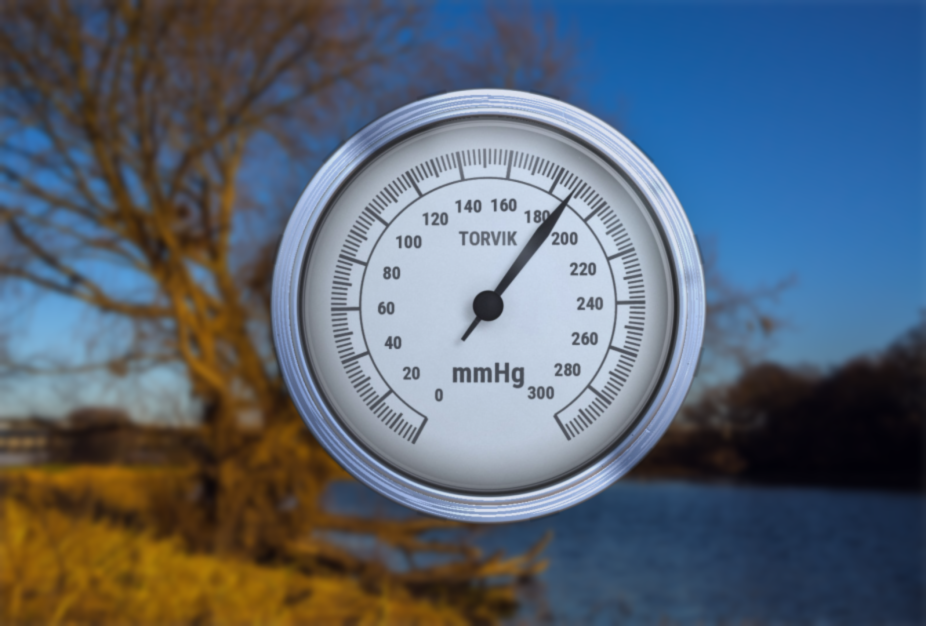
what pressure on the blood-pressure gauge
188 mmHg
